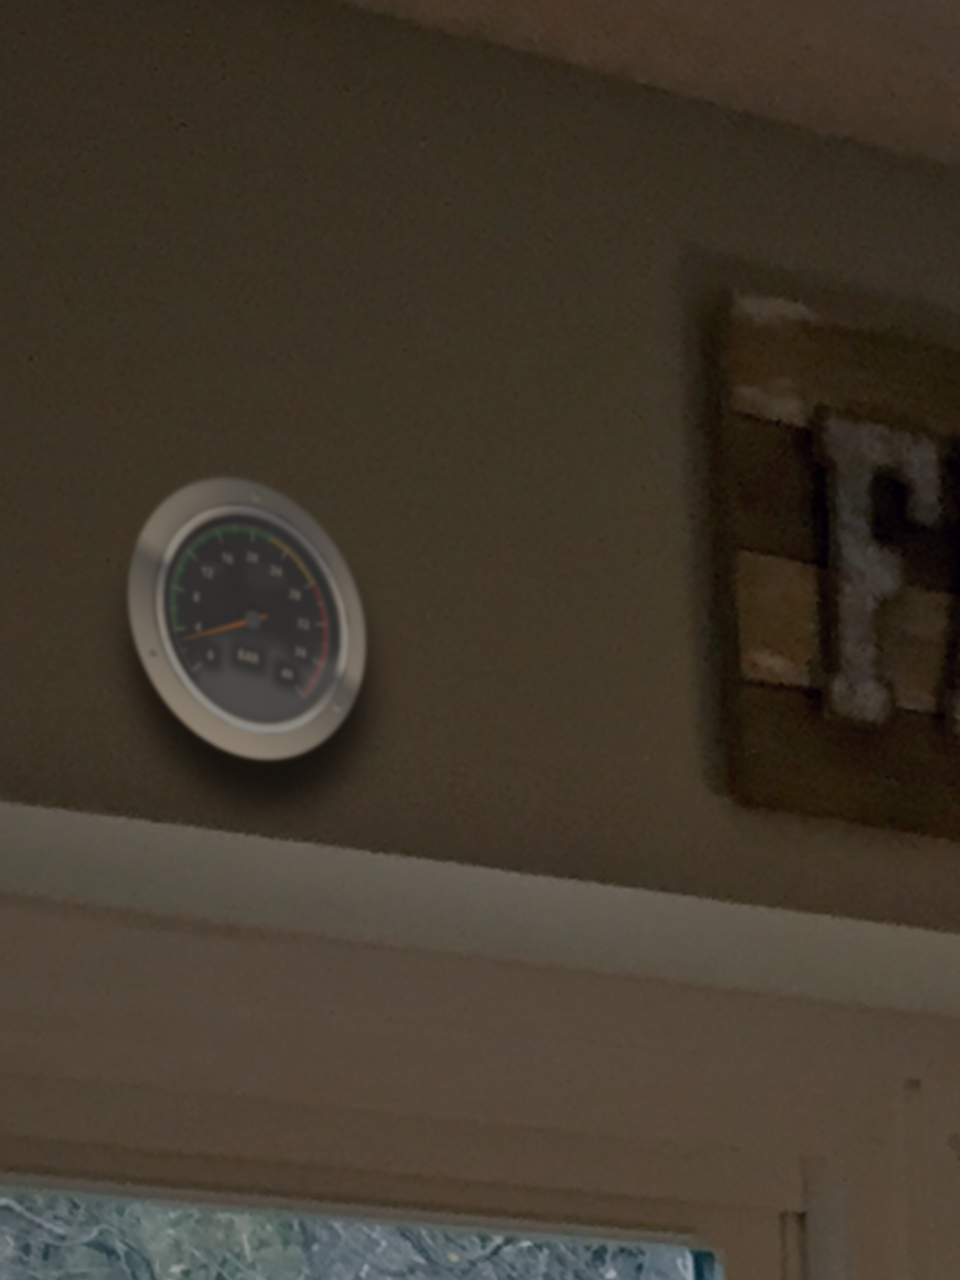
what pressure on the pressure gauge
3 bar
